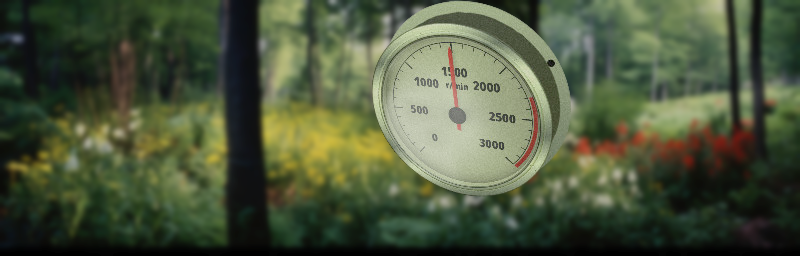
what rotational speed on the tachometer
1500 rpm
